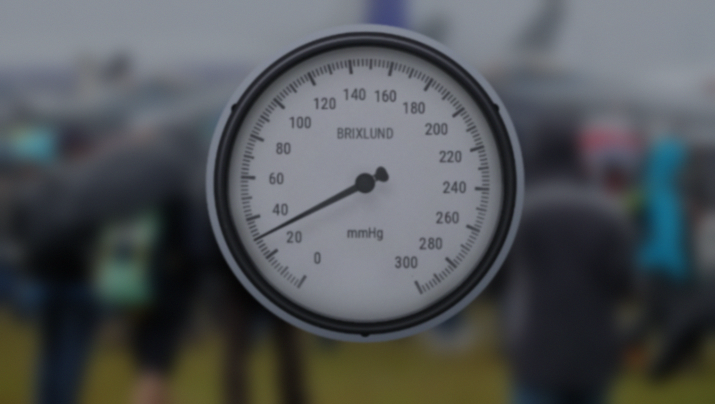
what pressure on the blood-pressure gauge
30 mmHg
